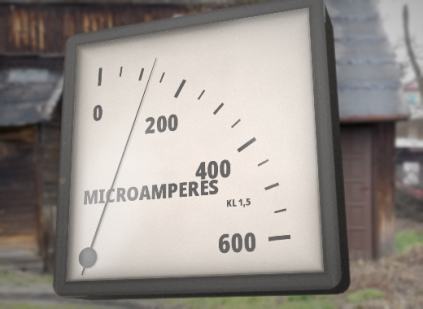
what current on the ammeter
125 µA
